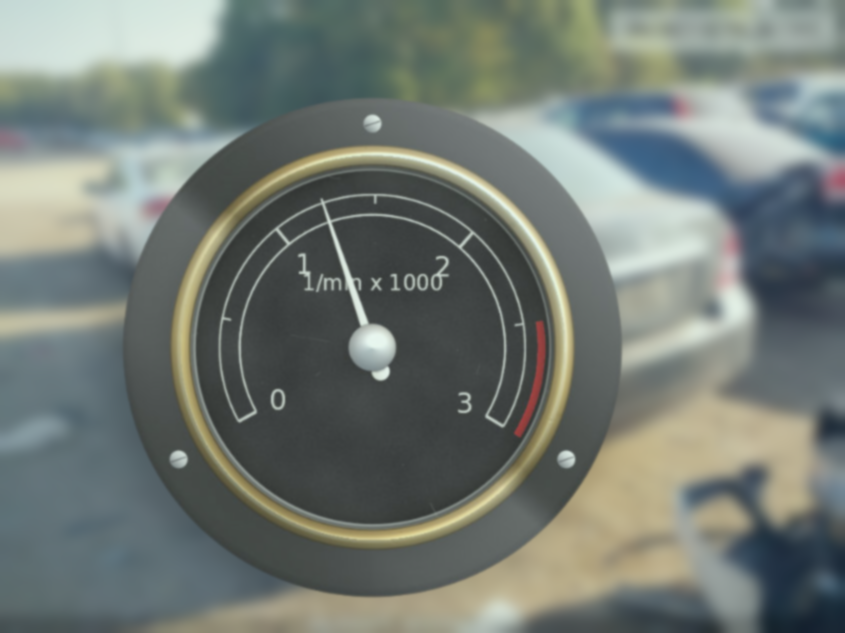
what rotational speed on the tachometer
1250 rpm
